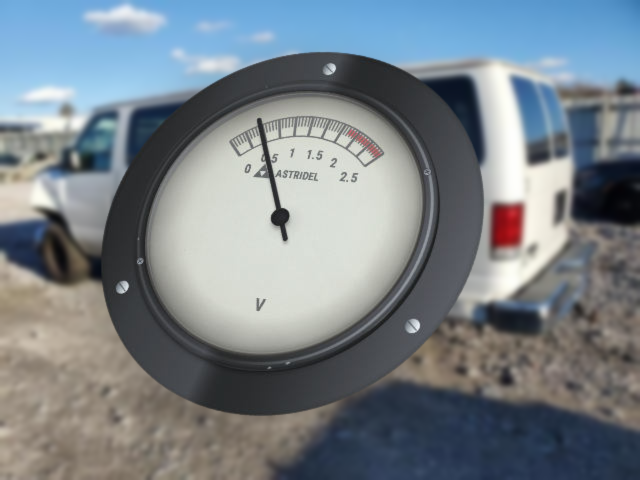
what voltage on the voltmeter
0.5 V
